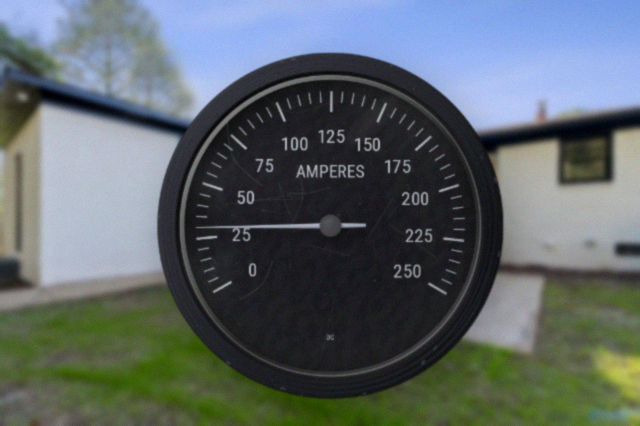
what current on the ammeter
30 A
